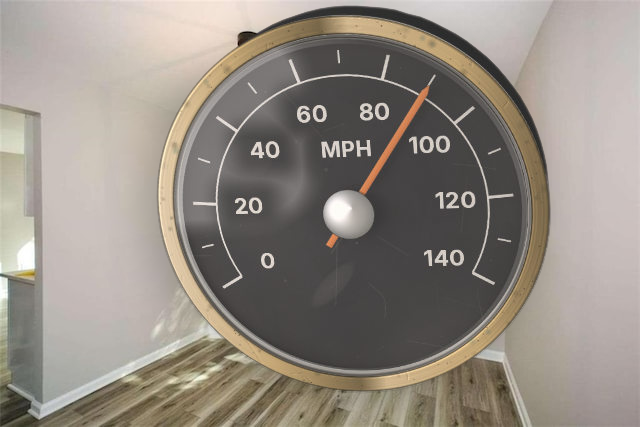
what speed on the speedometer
90 mph
